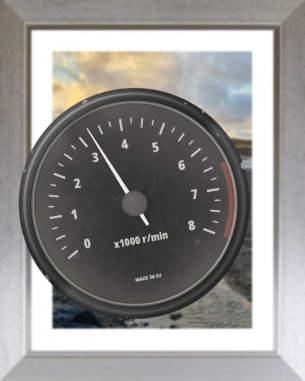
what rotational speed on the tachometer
3250 rpm
